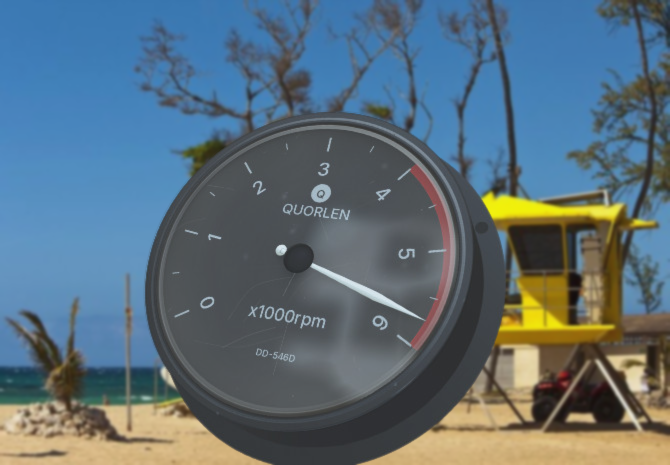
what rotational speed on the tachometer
5750 rpm
